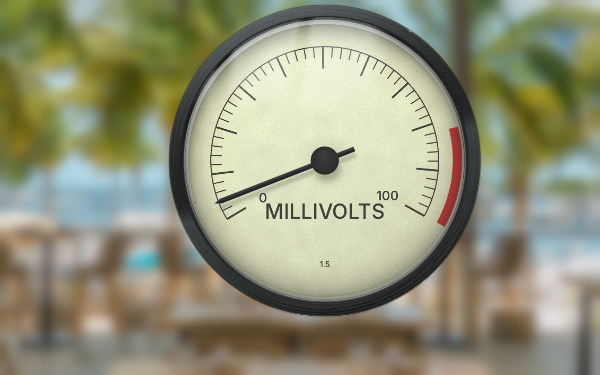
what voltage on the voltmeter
4 mV
